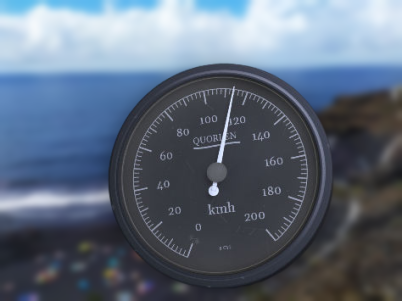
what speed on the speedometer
114 km/h
